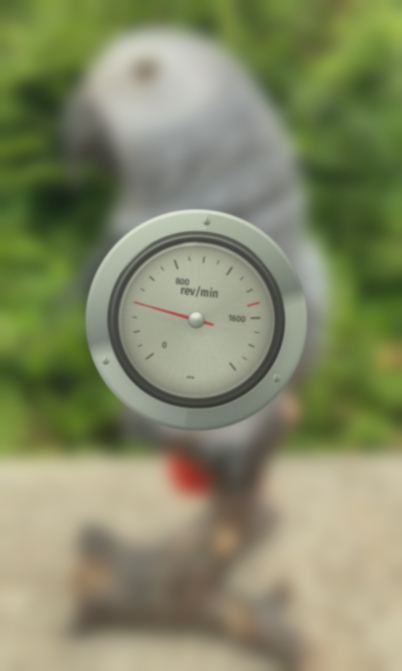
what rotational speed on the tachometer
400 rpm
